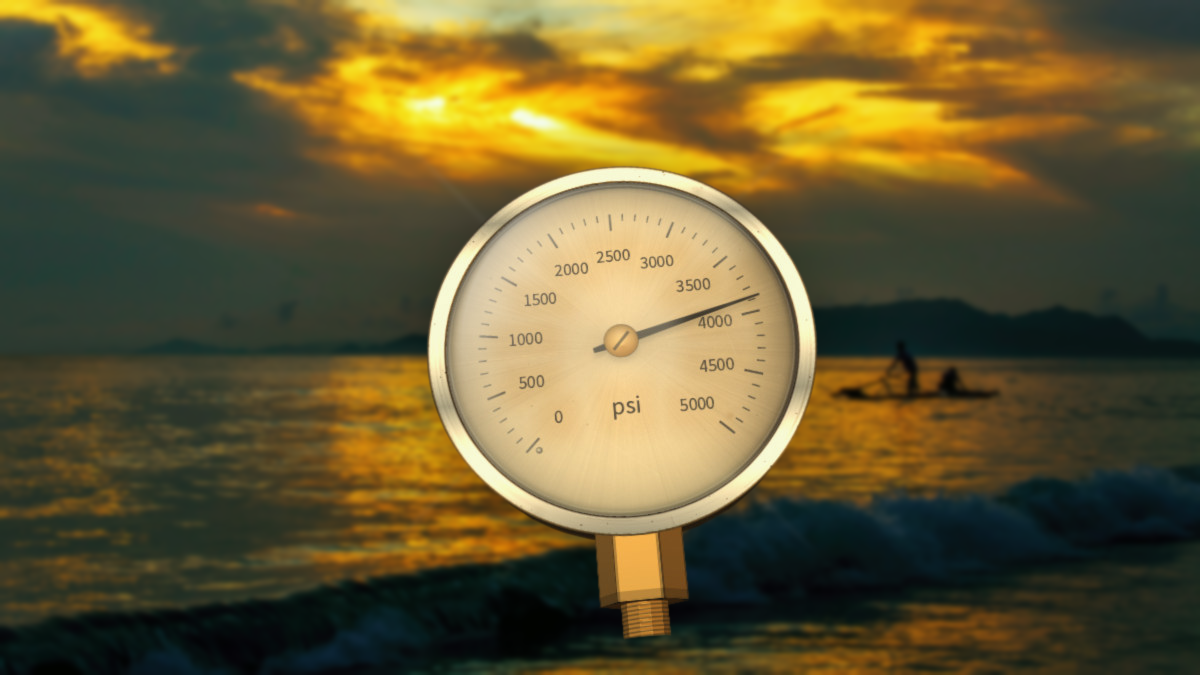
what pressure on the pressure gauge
3900 psi
